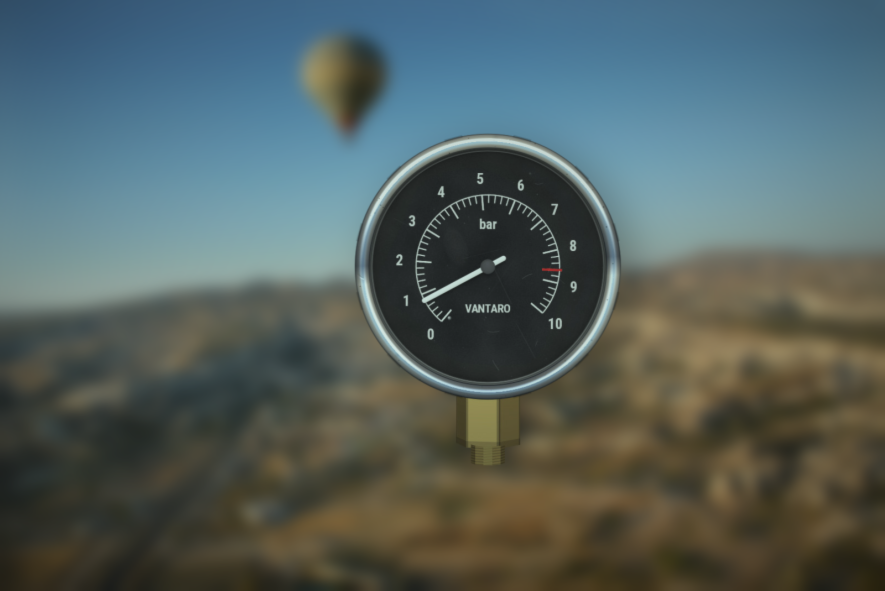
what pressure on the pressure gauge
0.8 bar
